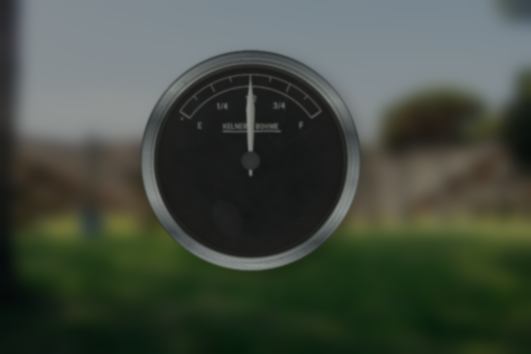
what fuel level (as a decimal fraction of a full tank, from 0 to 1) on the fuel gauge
0.5
